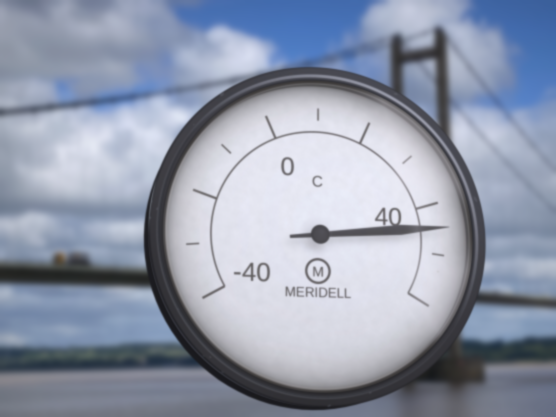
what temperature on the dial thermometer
45 °C
